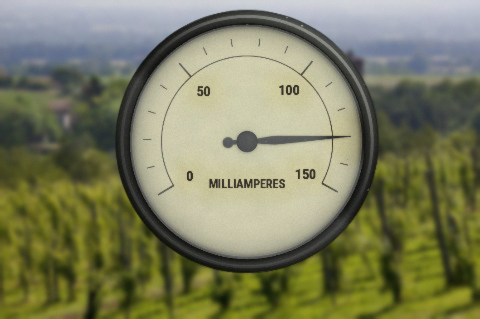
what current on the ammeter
130 mA
